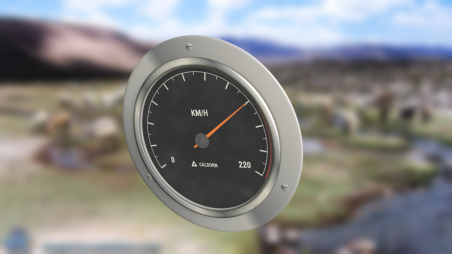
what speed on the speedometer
160 km/h
